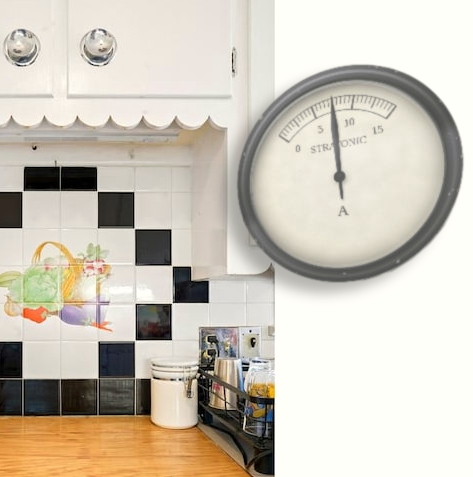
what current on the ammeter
7.5 A
